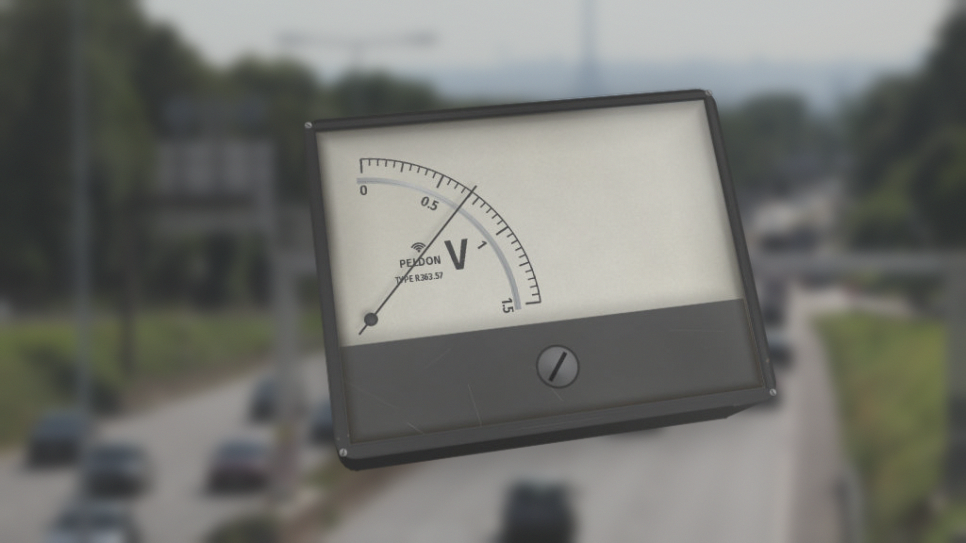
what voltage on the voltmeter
0.7 V
